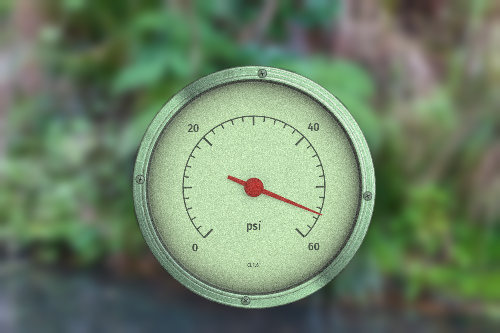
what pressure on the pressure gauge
55 psi
